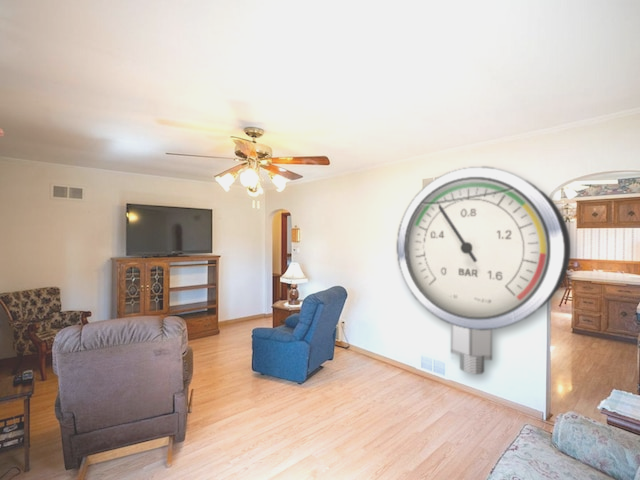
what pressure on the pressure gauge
0.6 bar
